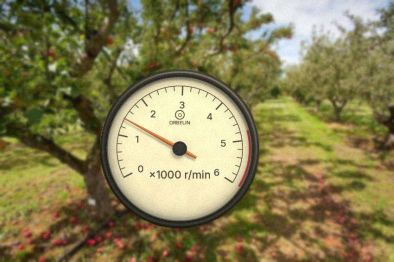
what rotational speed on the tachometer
1400 rpm
